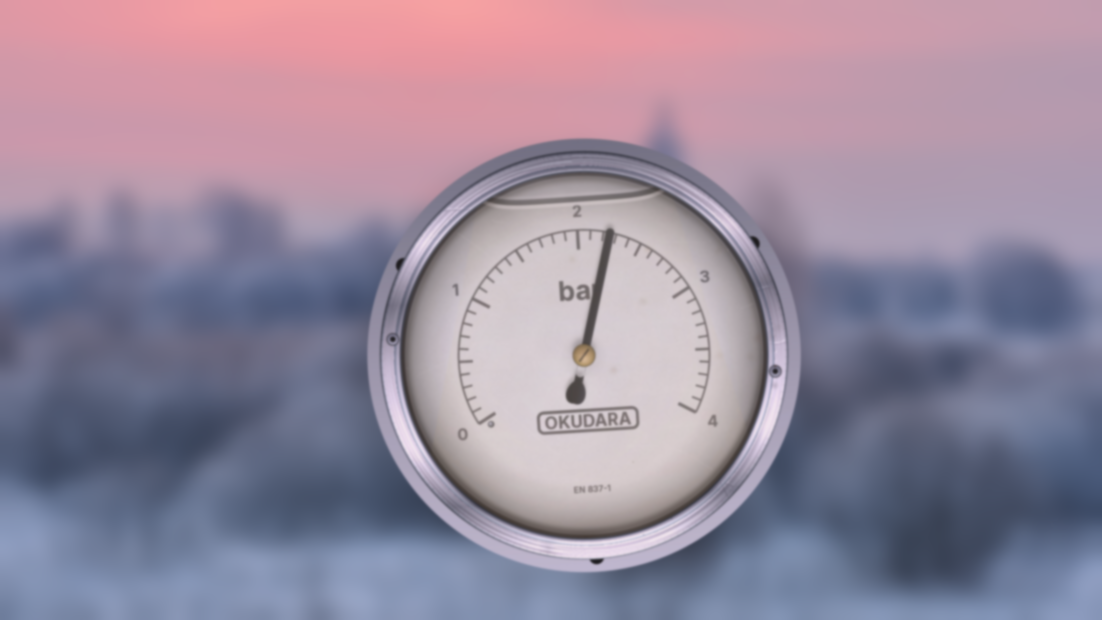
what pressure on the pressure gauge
2.25 bar
